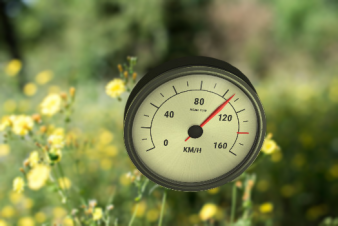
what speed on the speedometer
105 km/h
